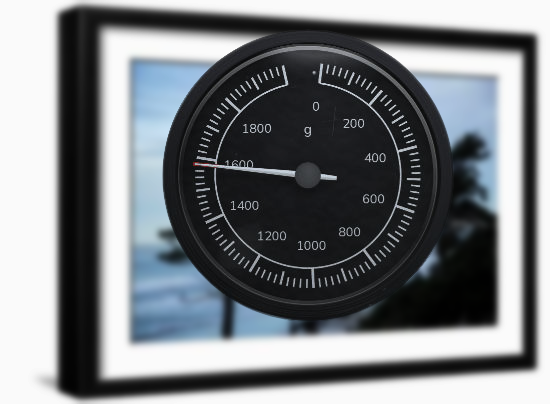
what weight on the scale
1580 g
